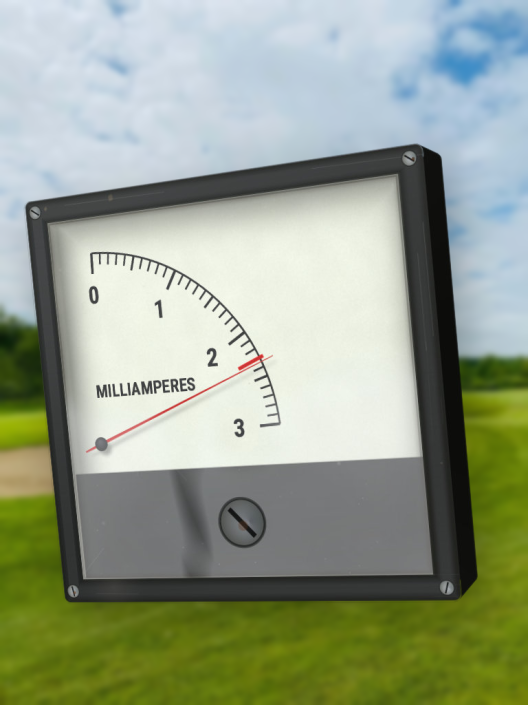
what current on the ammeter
2.35 mA
